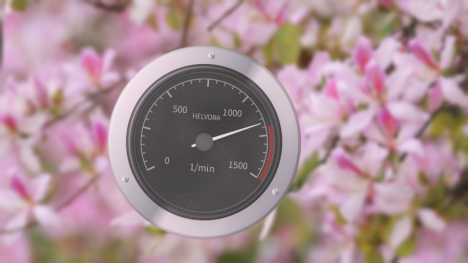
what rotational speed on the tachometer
1175 rpm
